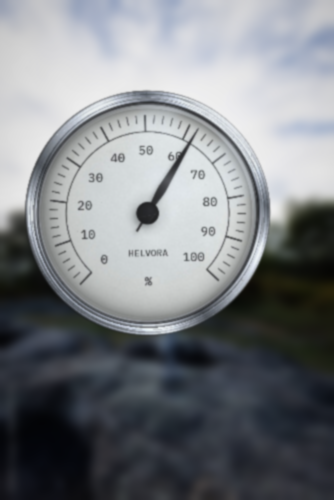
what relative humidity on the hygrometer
62 %
